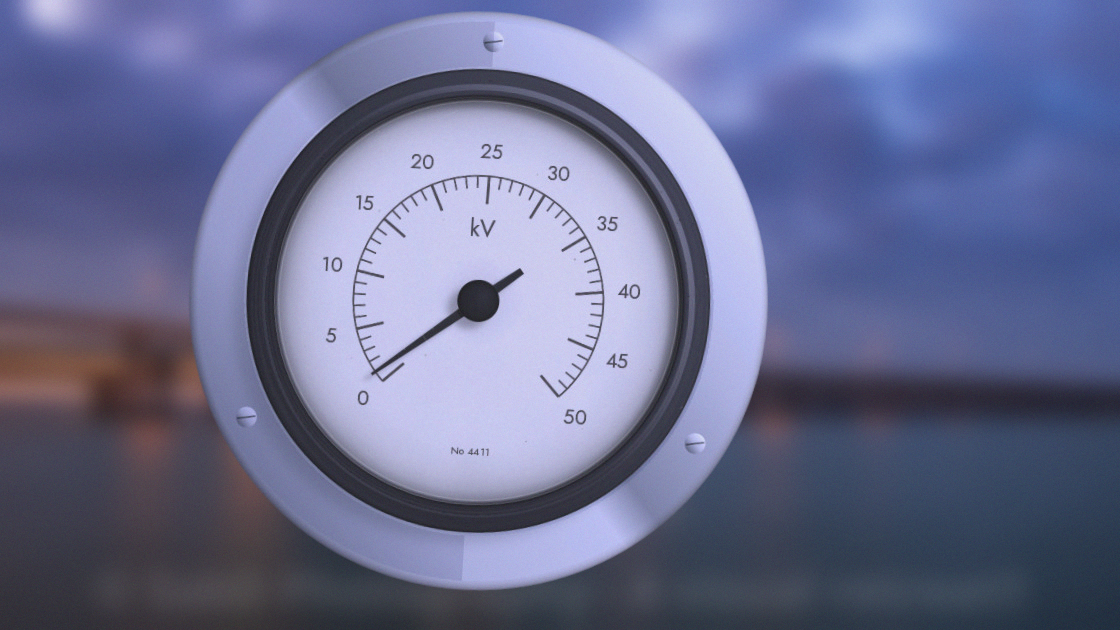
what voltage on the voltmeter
1 kV
